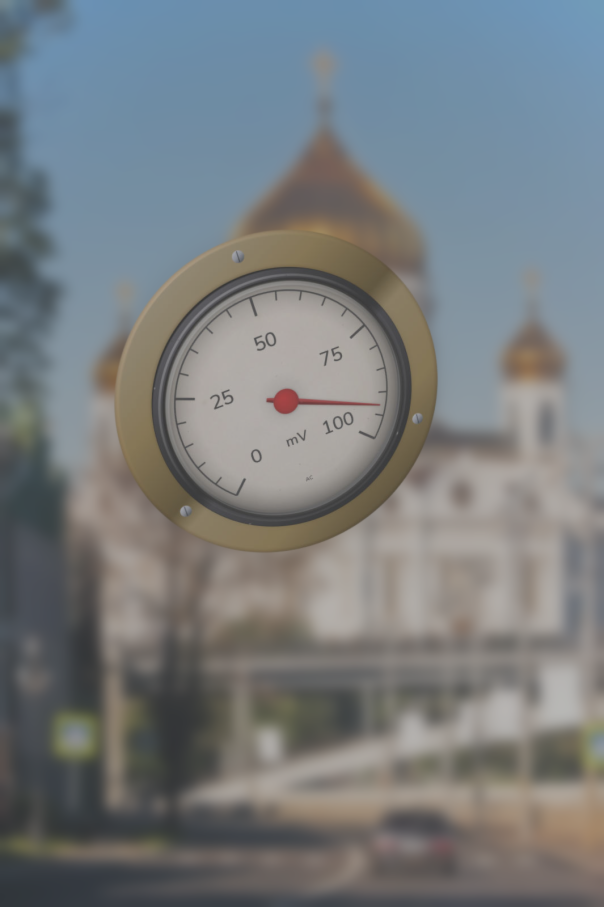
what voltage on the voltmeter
92.5 mV
